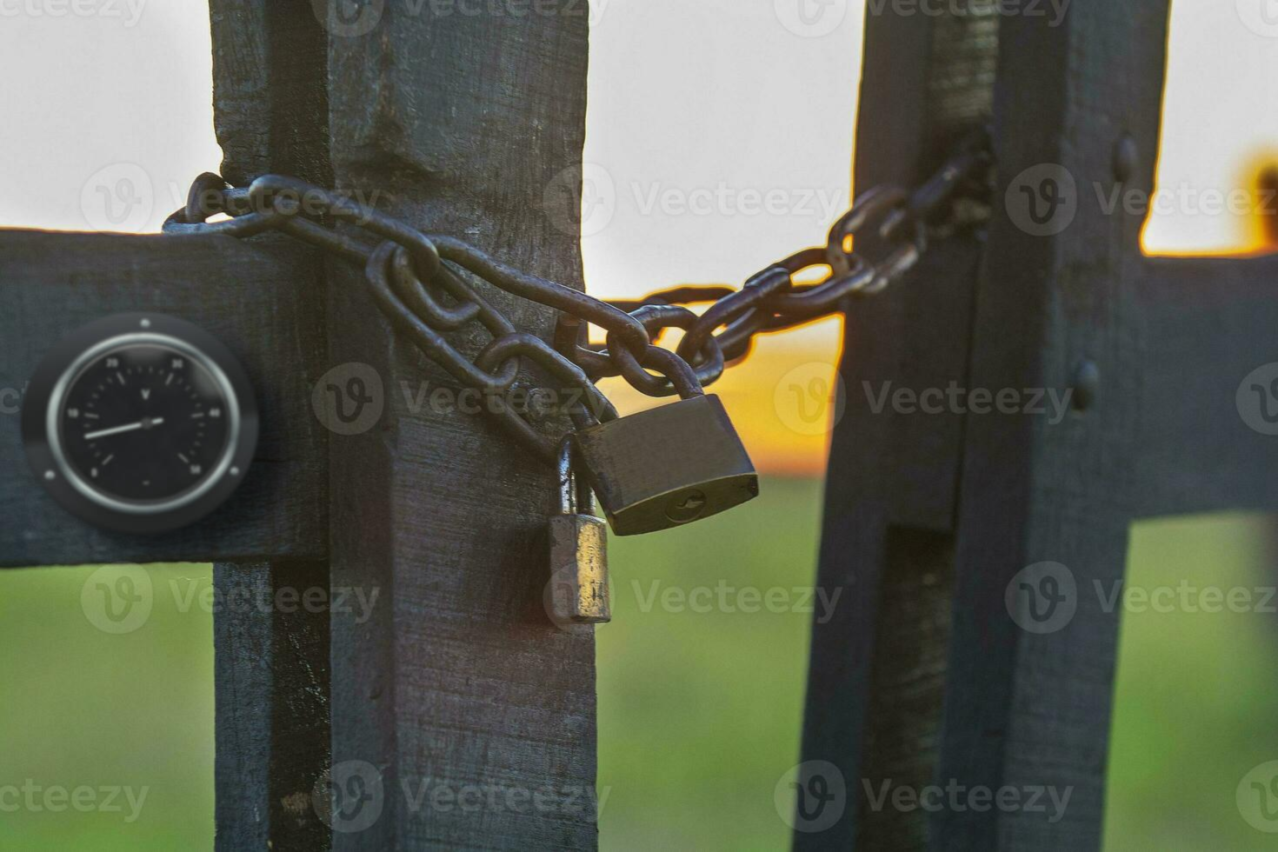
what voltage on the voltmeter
6 V
